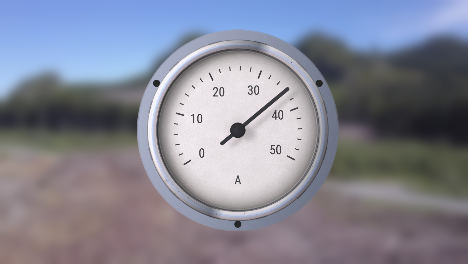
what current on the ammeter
36 A
